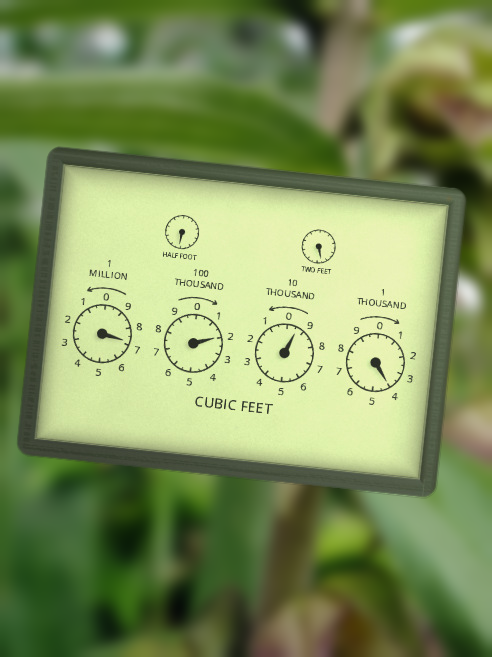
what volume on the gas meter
719400 ft³
